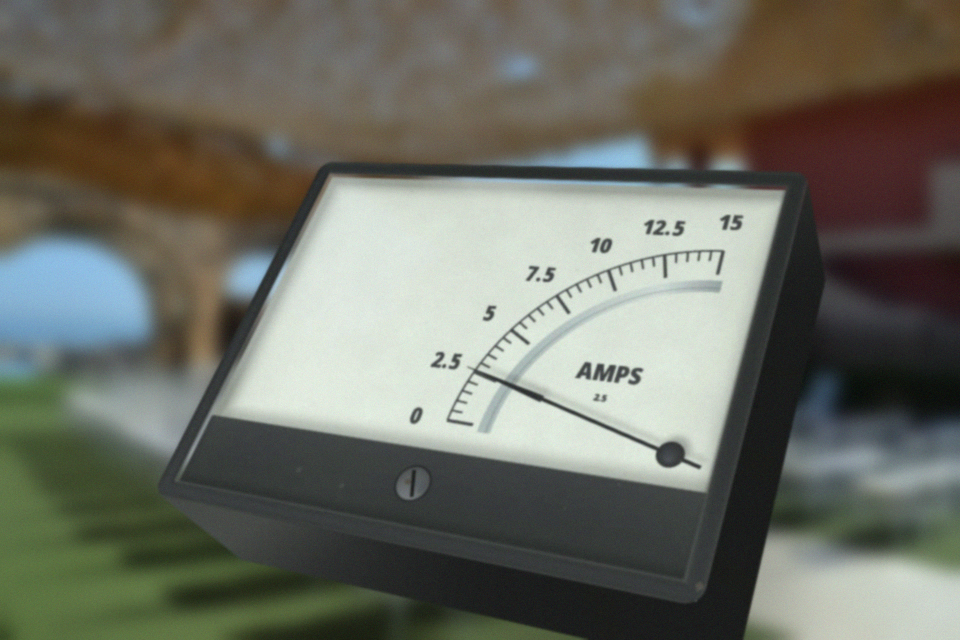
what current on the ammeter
2.5 A
